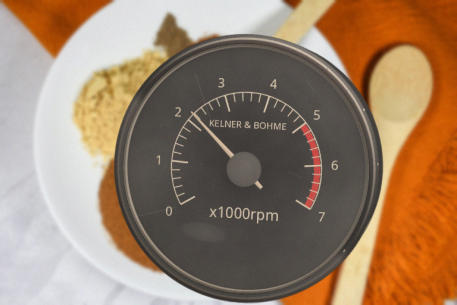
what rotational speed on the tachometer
2200 rpm
